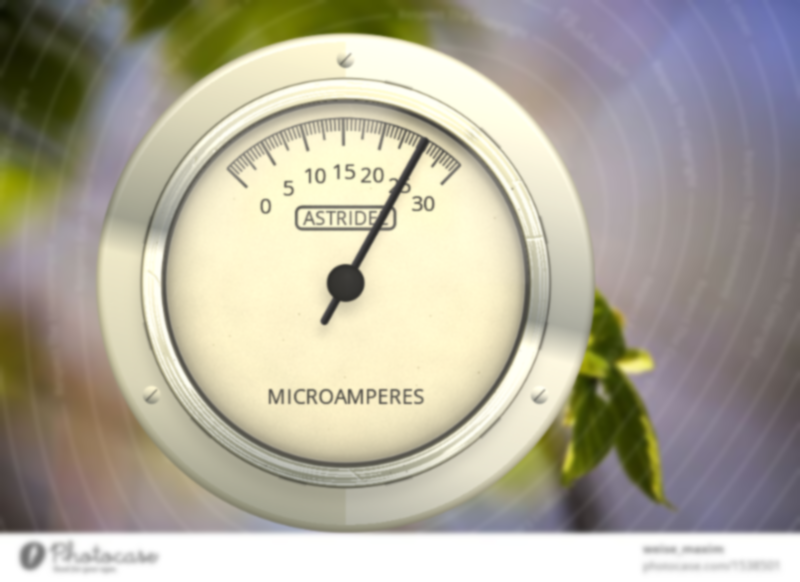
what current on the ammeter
25 µA
